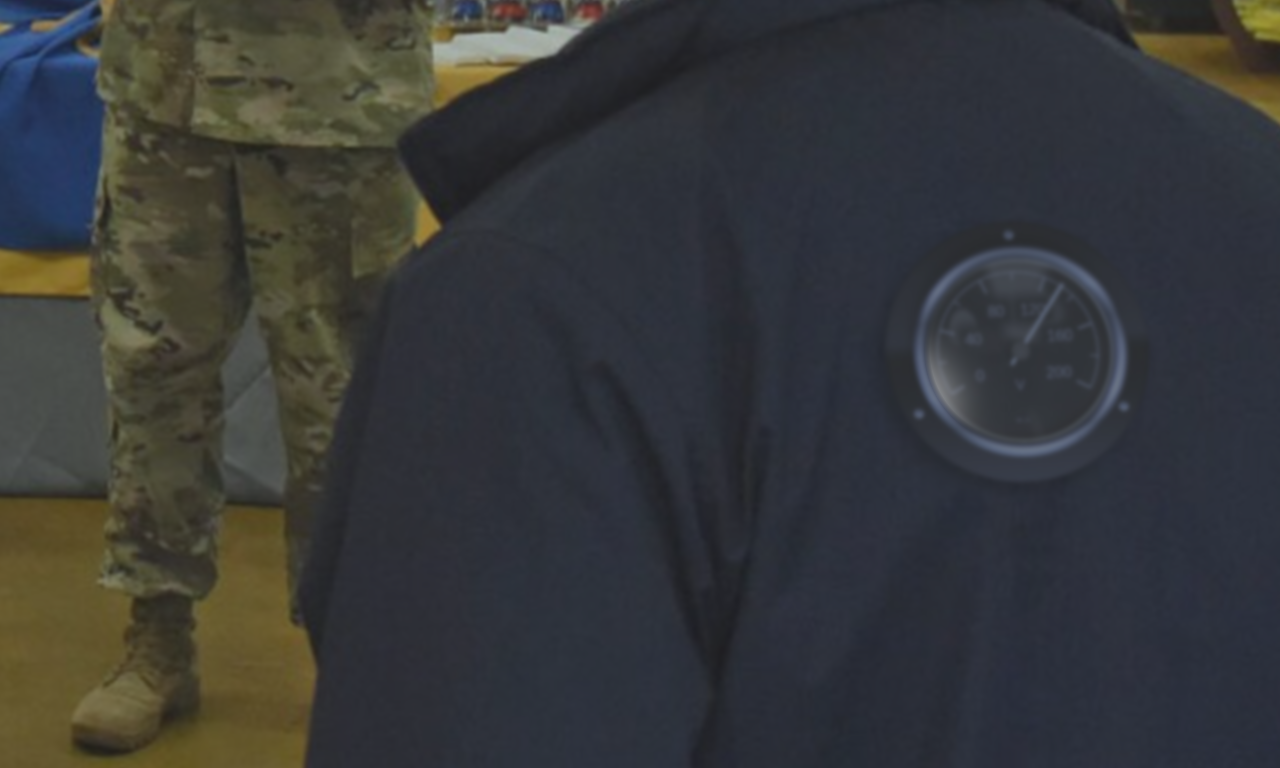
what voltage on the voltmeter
130 V
